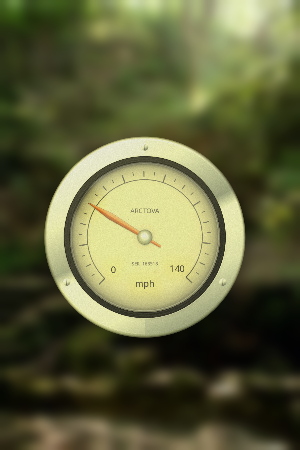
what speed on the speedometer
40 mph
